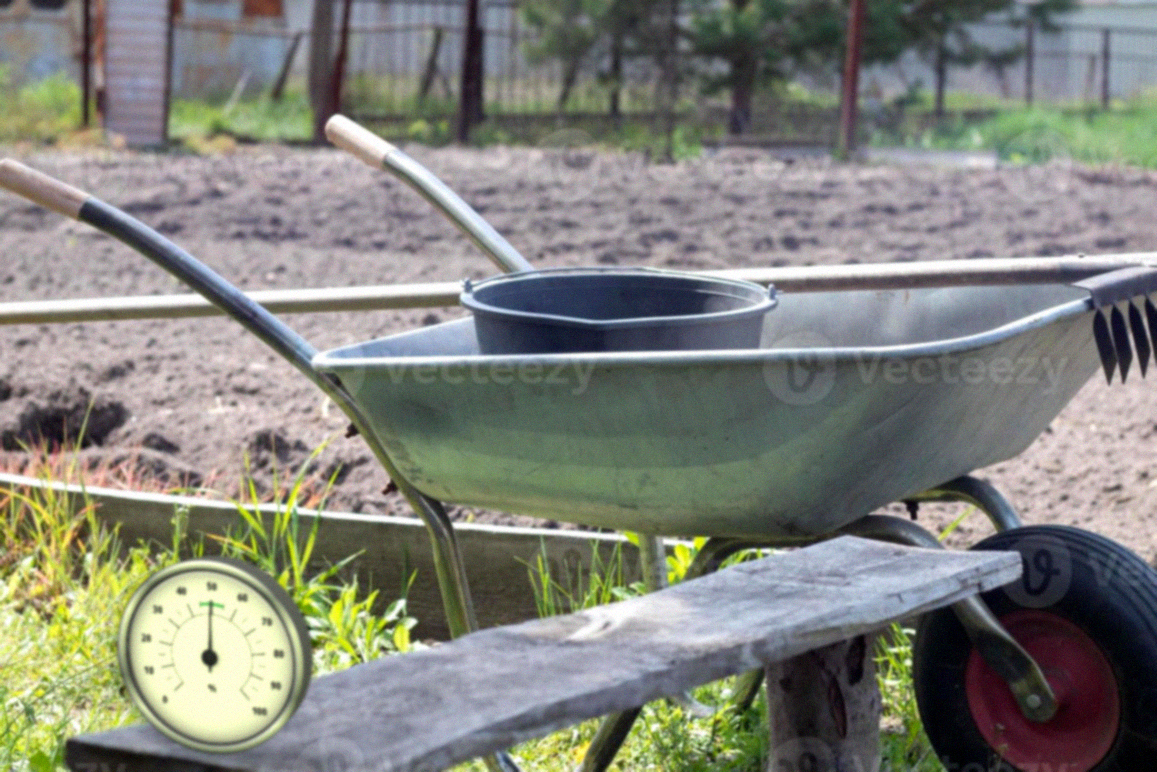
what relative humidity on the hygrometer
50 %
